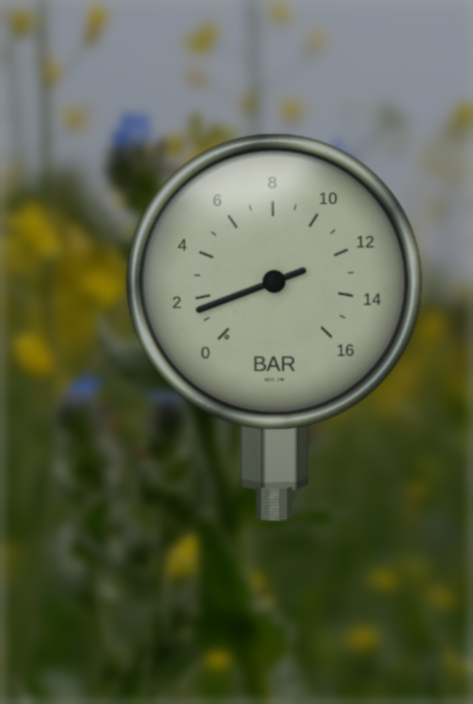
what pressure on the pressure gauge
1.5 bar
